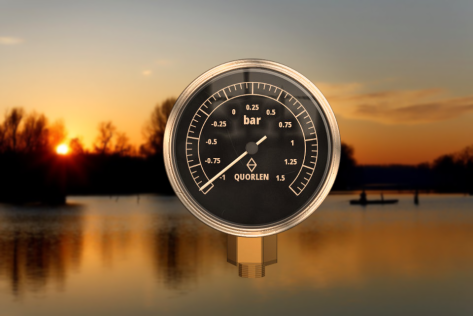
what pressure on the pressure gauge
-0.95 bar
